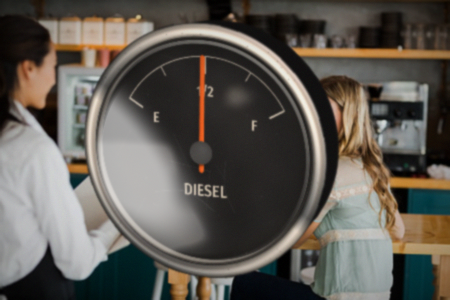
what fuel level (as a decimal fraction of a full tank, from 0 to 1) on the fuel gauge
0.5
